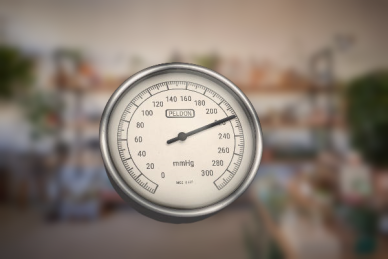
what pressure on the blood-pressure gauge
220 mmHg
